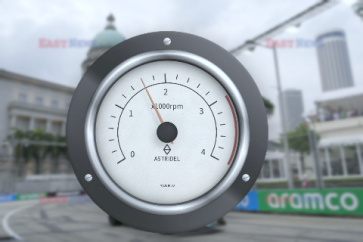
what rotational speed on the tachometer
1600 rpm
